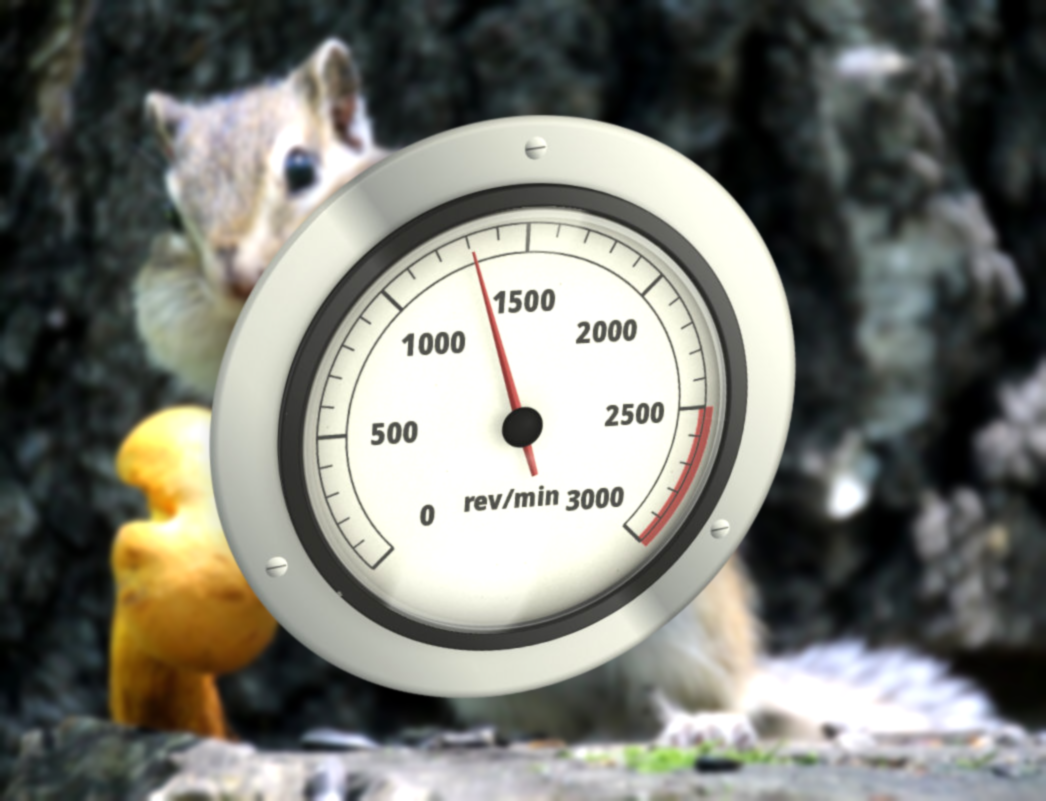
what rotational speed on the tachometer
1300 rpm
